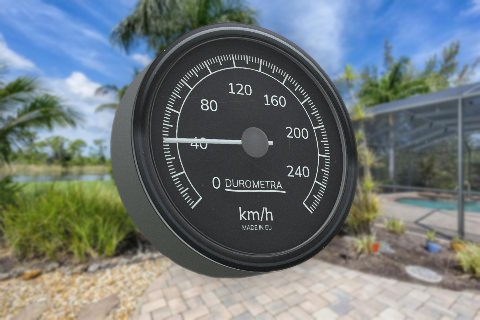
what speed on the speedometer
40 km/h
